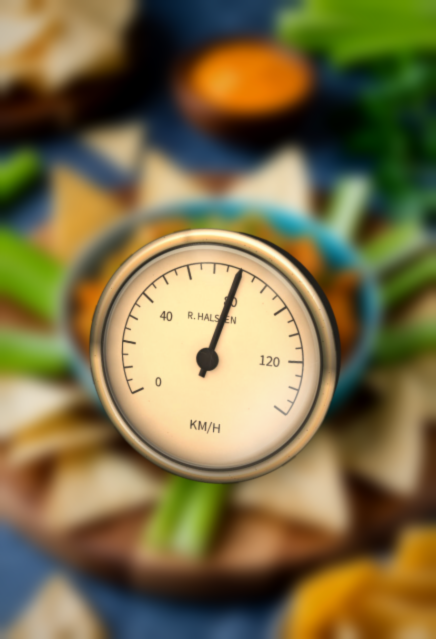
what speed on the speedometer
80 km/h
